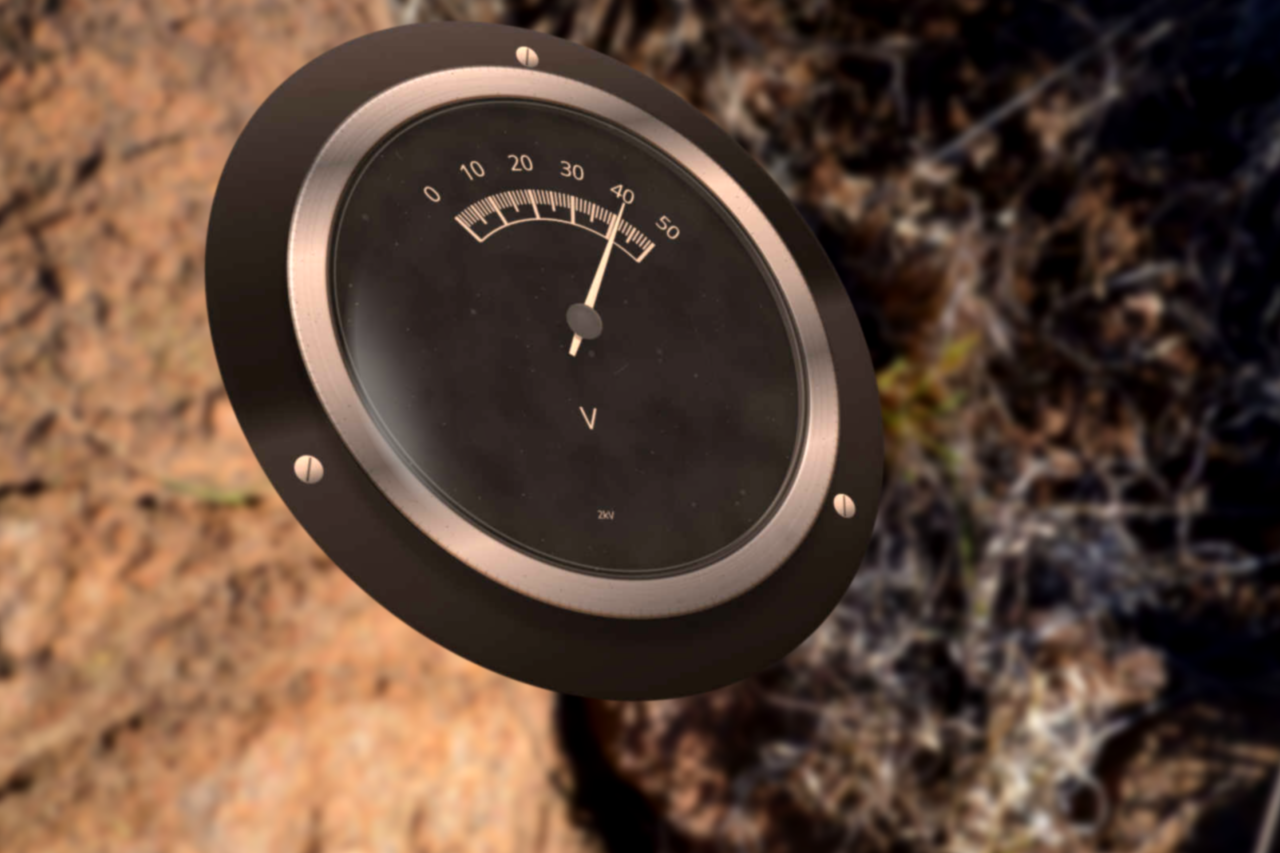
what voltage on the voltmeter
40 V
